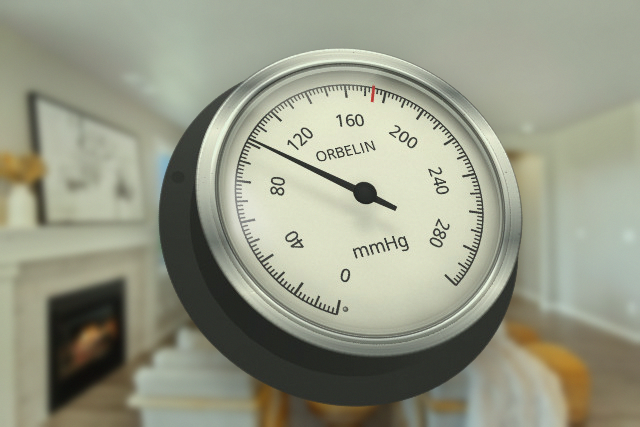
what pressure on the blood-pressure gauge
100 mmHg
